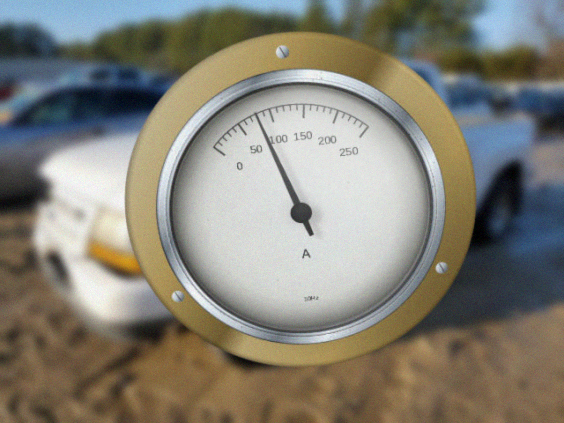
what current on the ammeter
80 A
